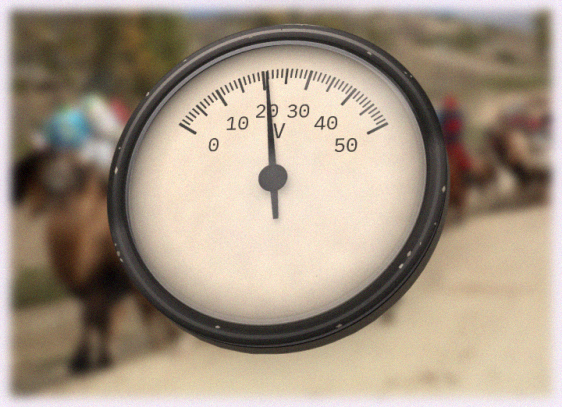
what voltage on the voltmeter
21 V
